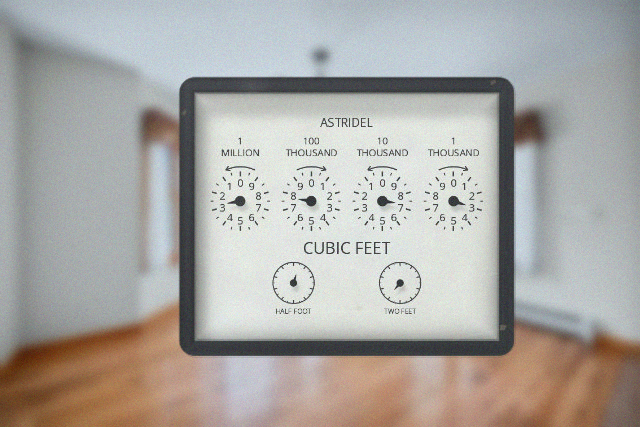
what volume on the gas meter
277300 ft³
